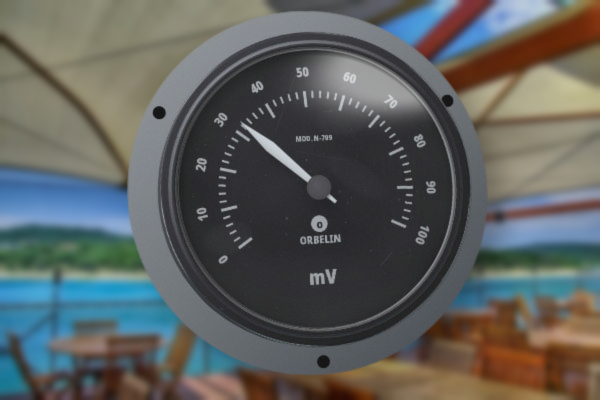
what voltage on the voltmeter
32 mV
